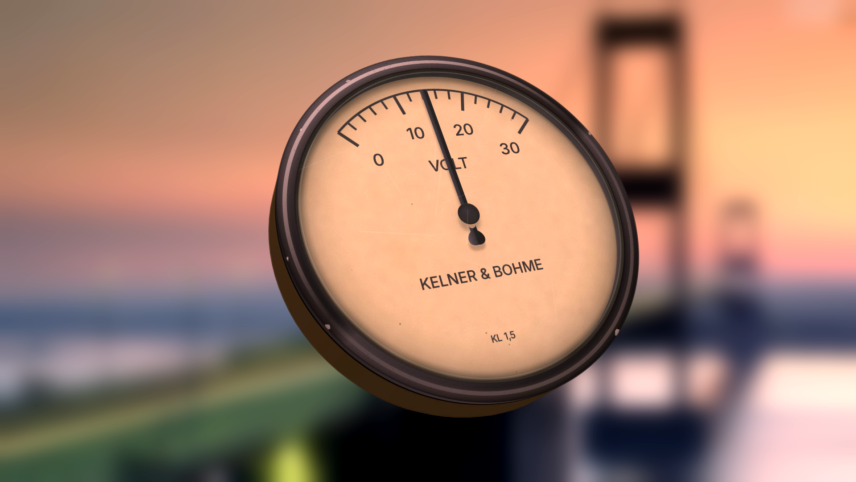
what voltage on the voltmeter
14 V
